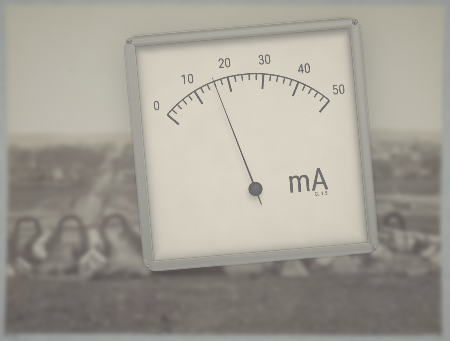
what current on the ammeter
16 mA
